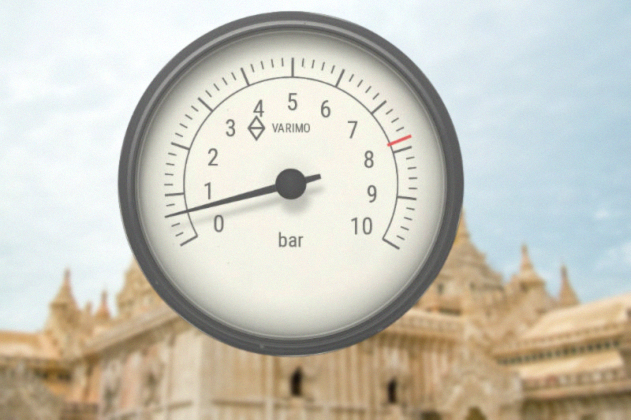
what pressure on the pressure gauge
0.6 bar
